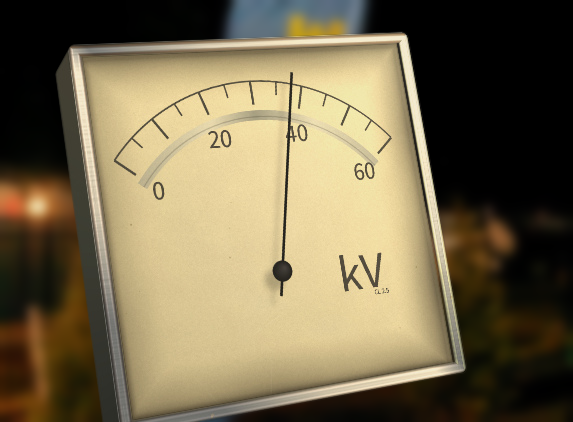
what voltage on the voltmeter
37.5 kV
